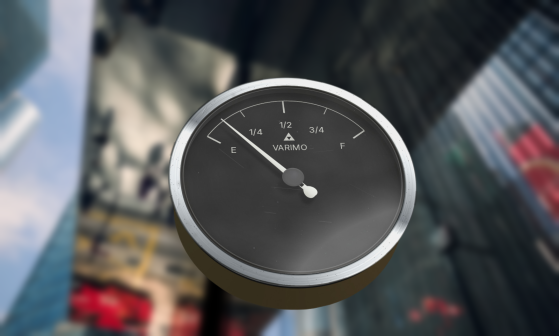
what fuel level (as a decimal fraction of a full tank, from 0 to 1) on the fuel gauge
0.125
